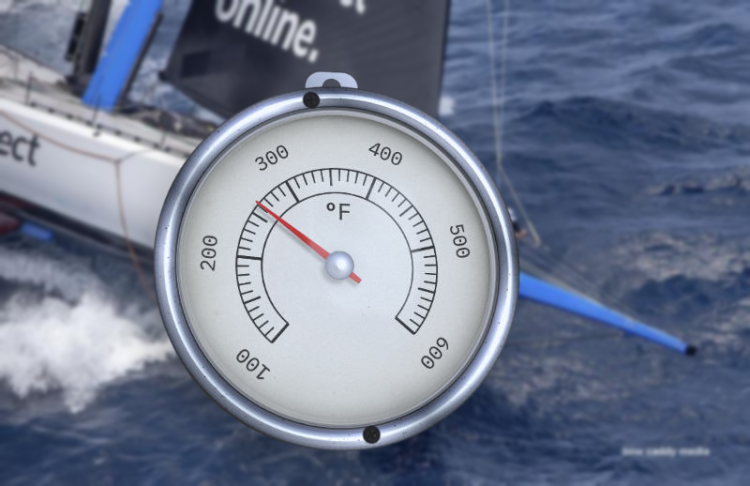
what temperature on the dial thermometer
260 °F
